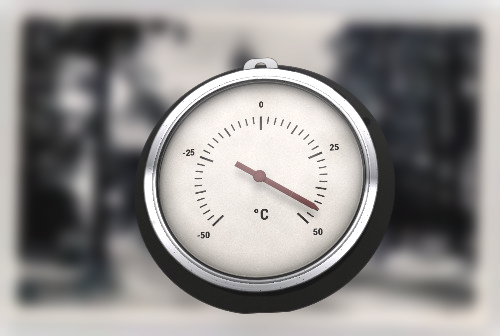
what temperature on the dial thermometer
45 °C
